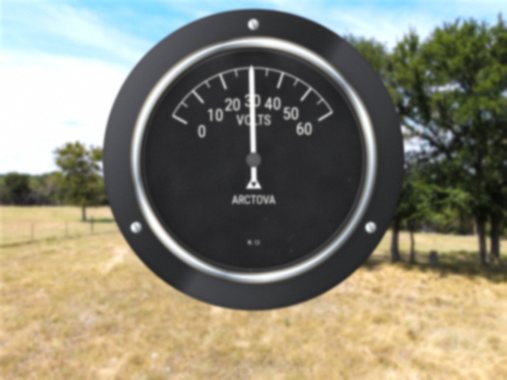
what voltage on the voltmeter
30 V
